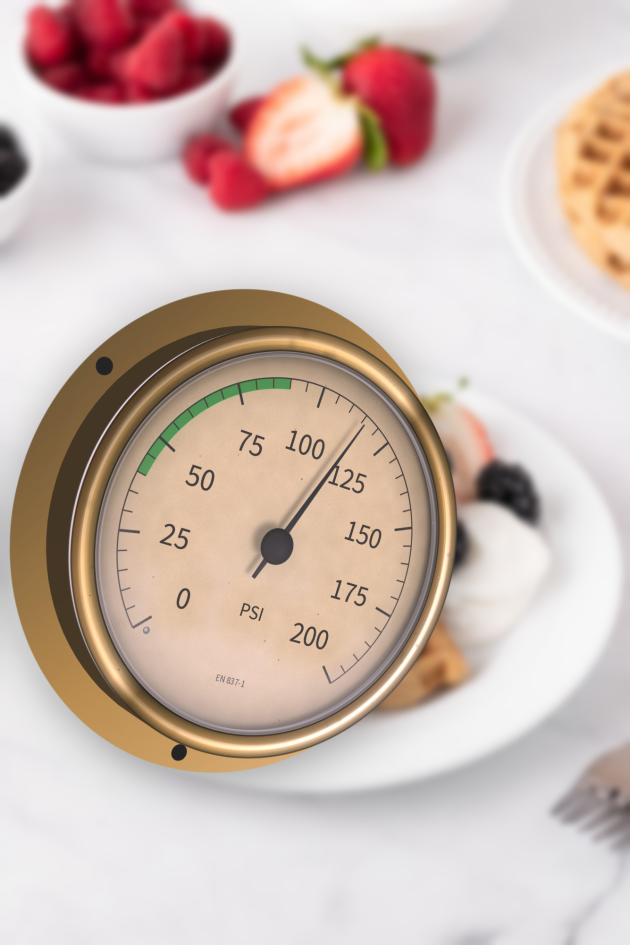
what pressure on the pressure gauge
115 psi
